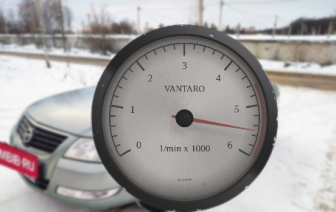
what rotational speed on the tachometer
5500 rpm
